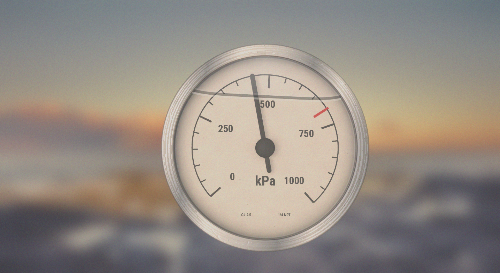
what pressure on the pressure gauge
450 kPa
